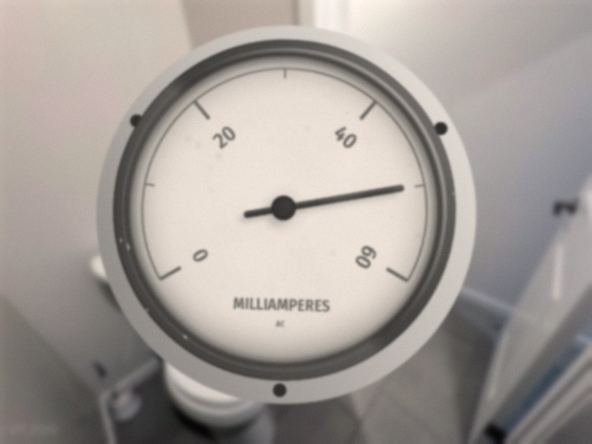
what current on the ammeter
50 mA
